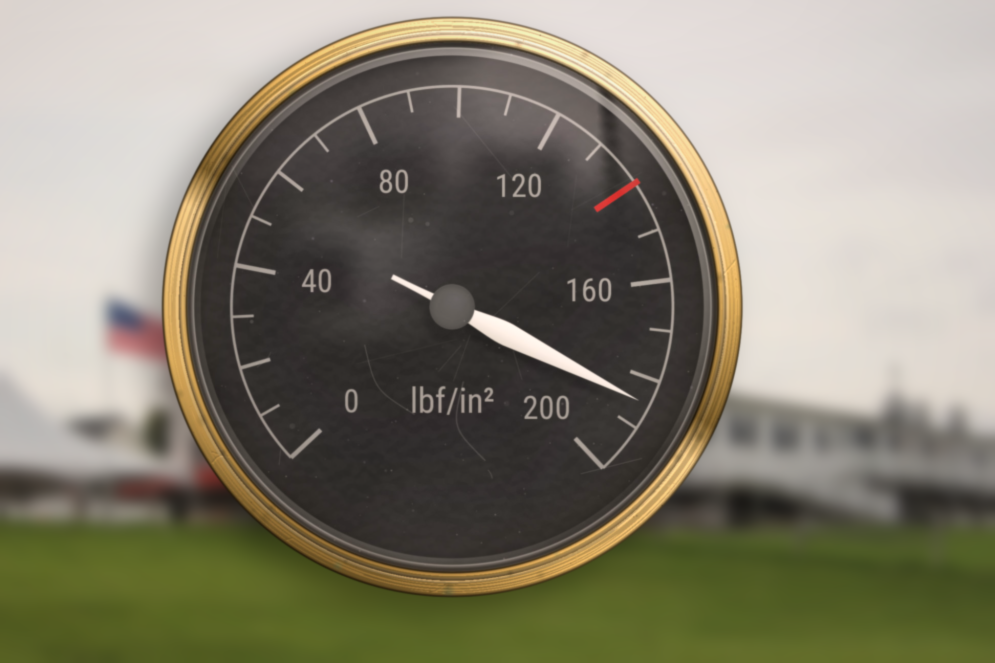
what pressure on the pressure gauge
185 psi
